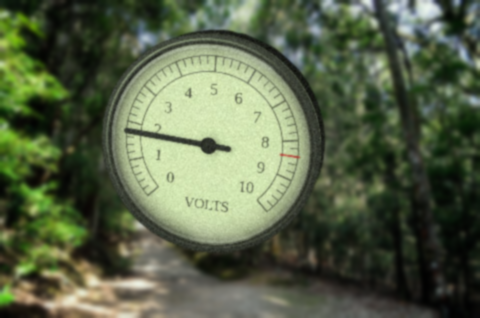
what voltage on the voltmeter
1.8 V
